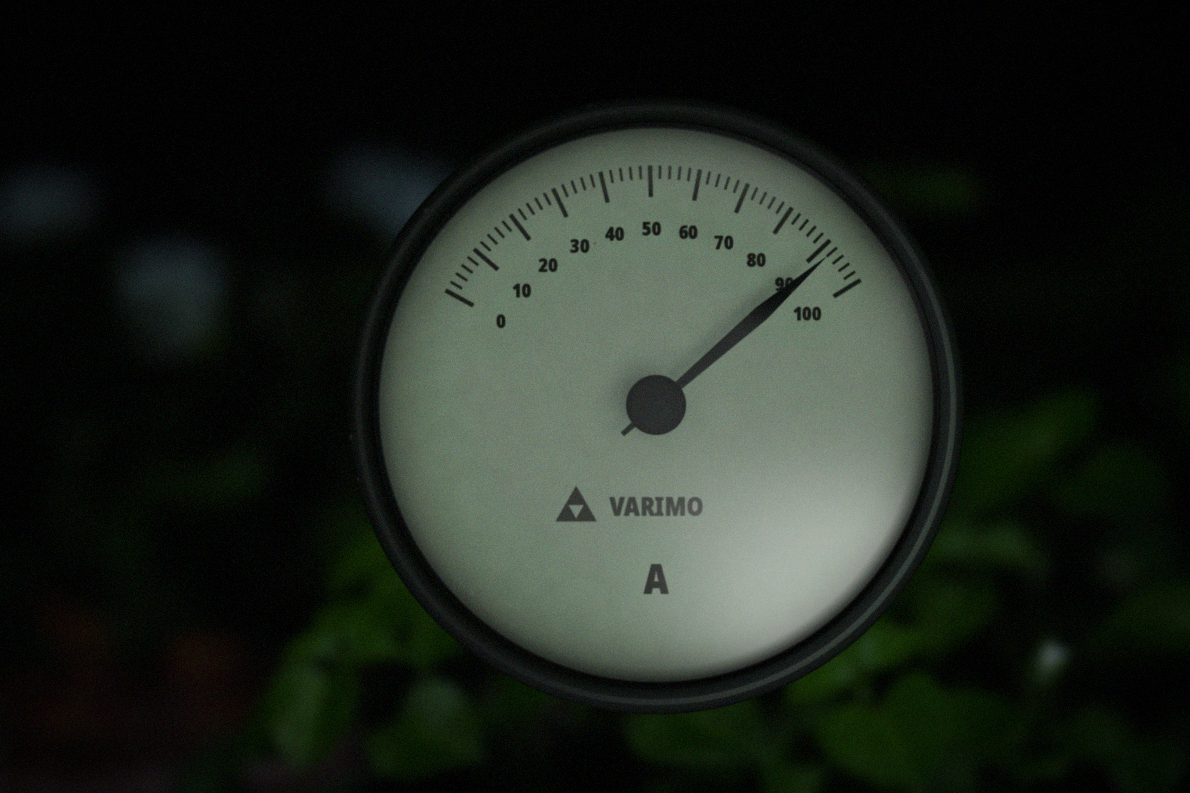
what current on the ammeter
92 A
